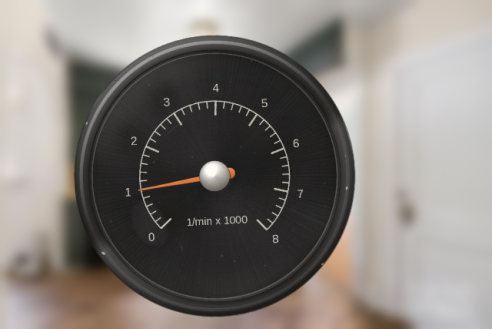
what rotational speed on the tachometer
1000 rpm
